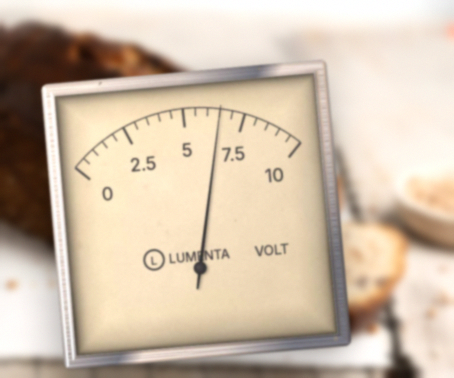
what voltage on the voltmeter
6.5 V
